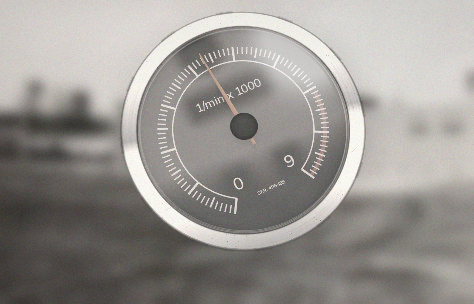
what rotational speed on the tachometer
4300 rpm
